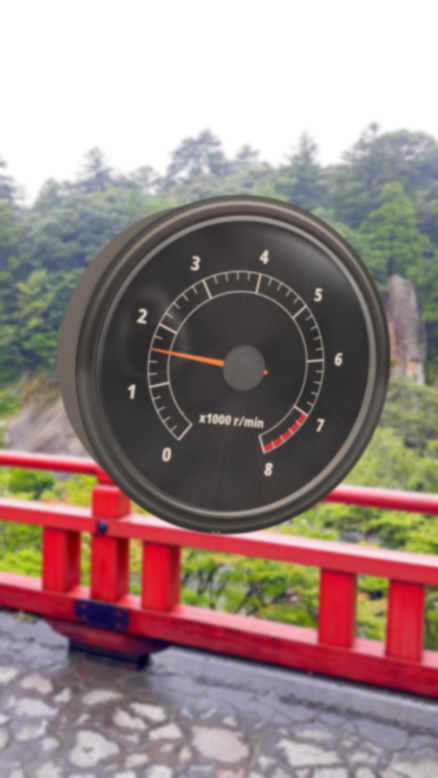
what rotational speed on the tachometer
1600 rpm
